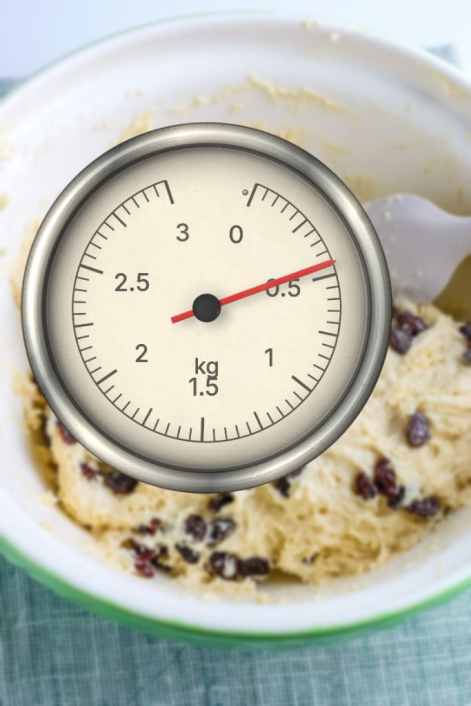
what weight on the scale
0.45 kg
